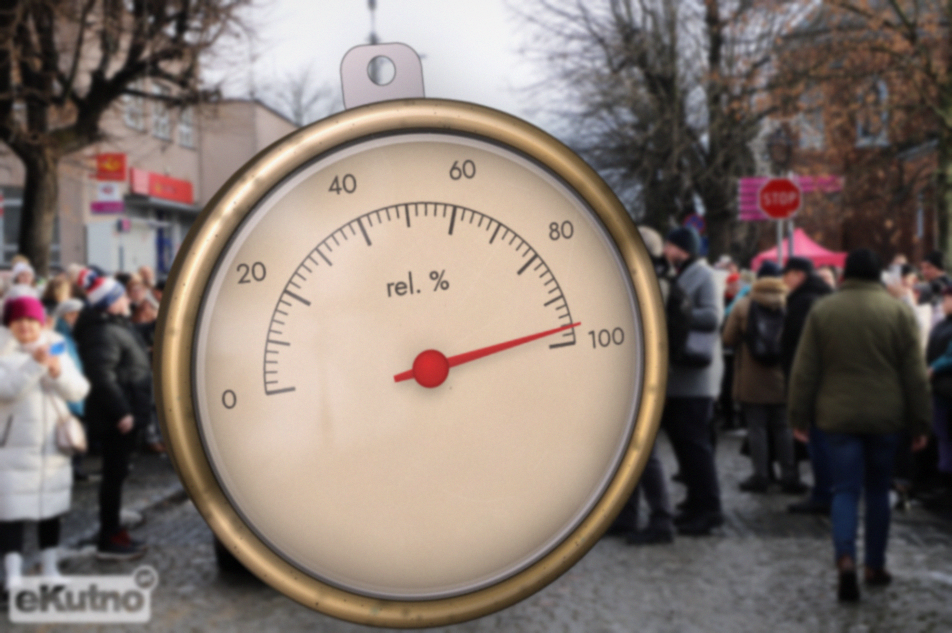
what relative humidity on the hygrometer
96 %
